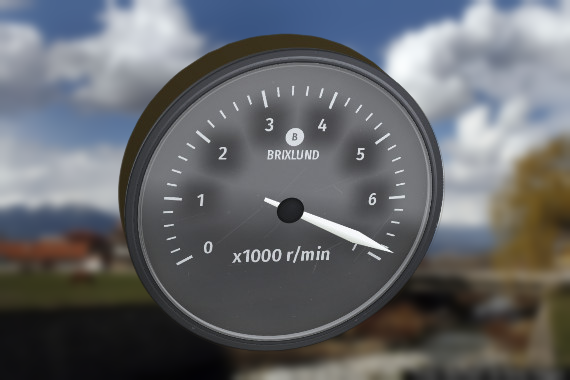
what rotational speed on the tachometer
6800 rpm
